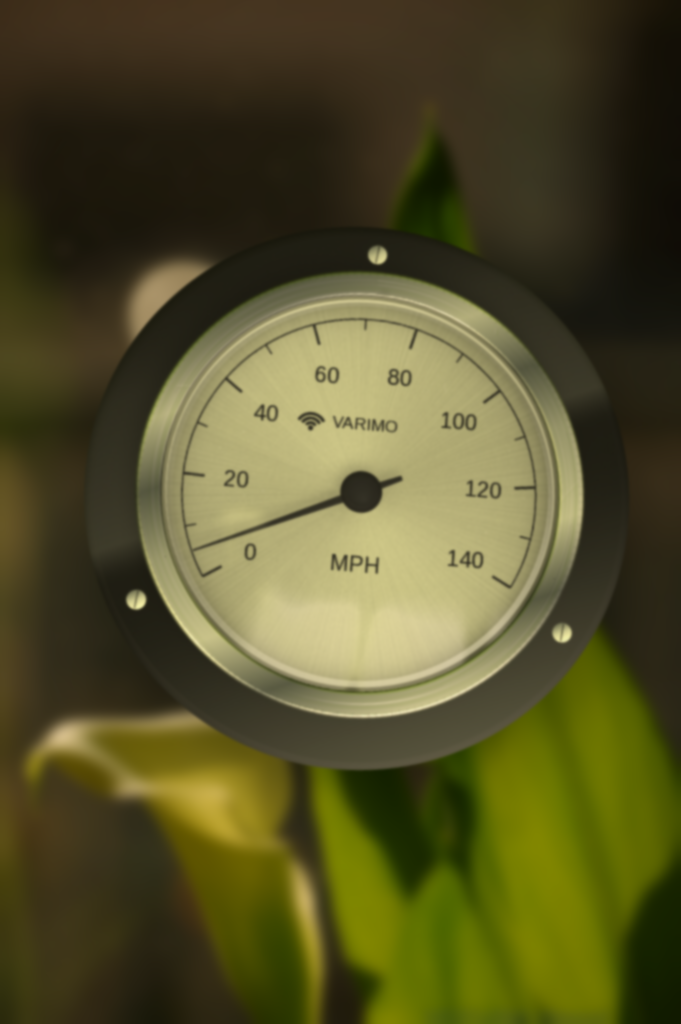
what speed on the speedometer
5 mph
